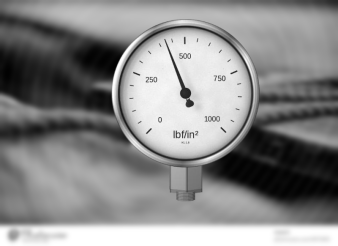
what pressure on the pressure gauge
425 psi
